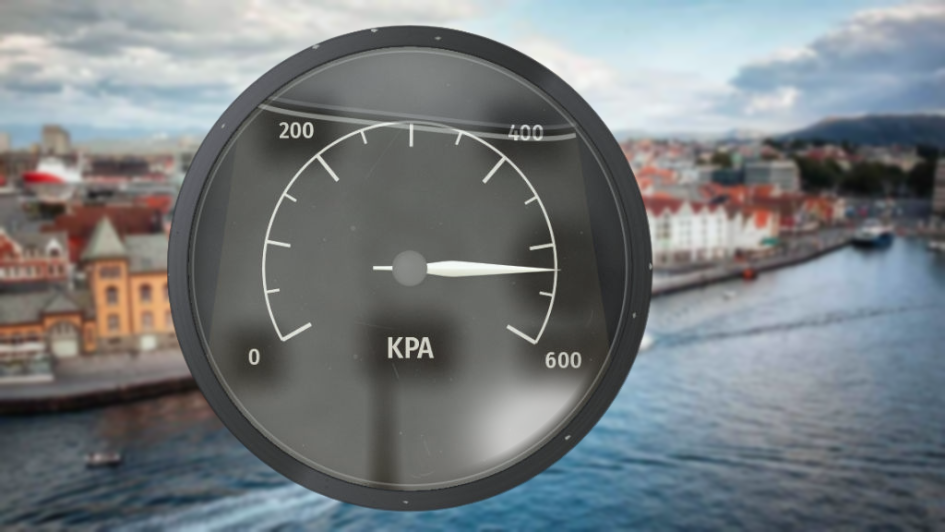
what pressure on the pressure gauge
525 kPa
